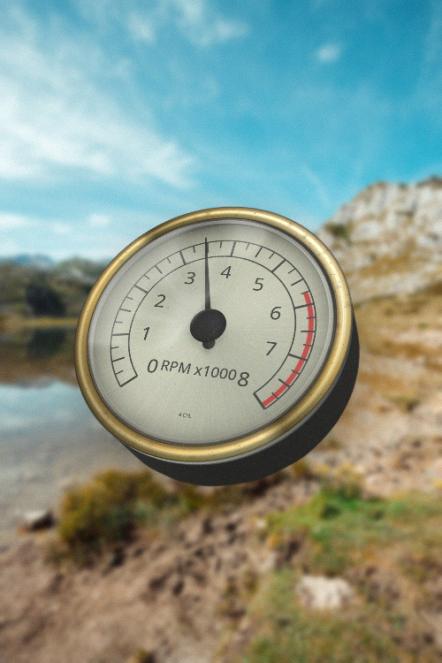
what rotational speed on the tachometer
3500 rpm
